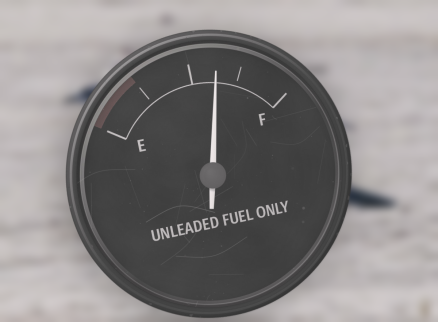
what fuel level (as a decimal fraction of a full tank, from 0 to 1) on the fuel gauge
0.625
